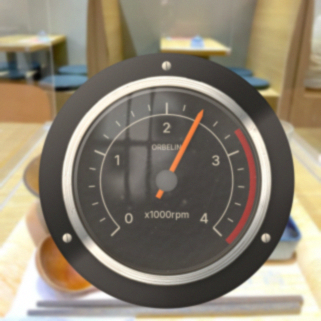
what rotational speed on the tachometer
2400 rpm
